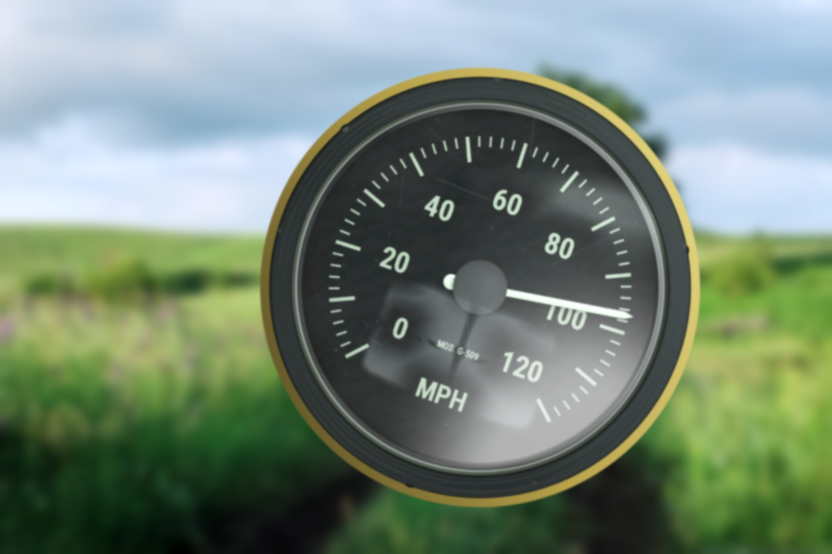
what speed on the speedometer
97 mph
